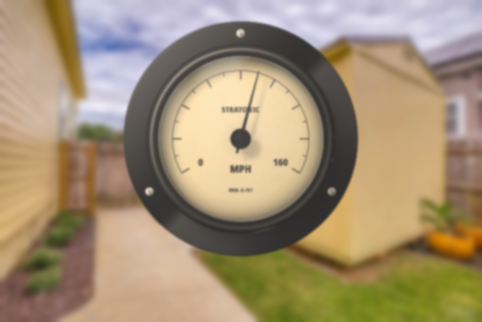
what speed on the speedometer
90 mph
